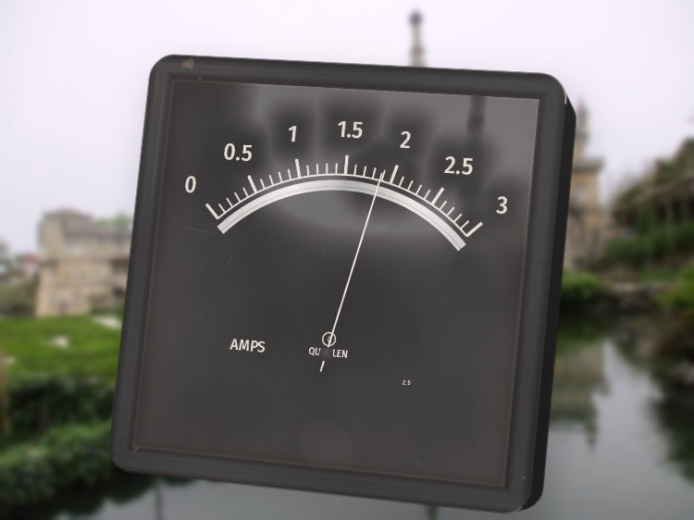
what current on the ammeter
1.9 A
